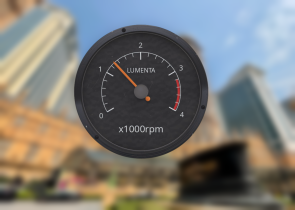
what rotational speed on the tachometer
1300 rpm
